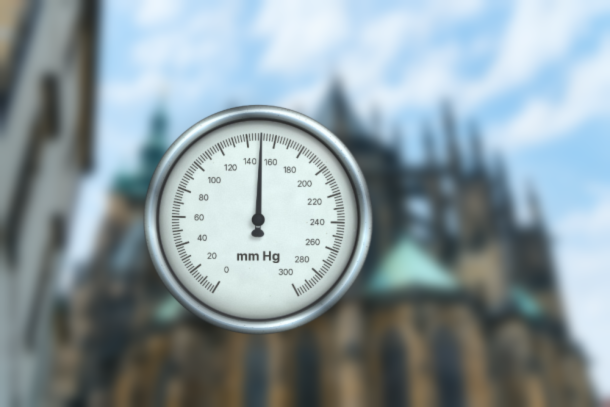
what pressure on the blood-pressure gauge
150 mmHg
